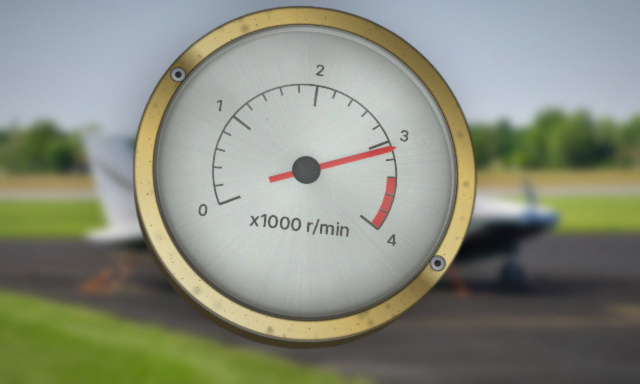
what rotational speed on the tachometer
3100 rpm
